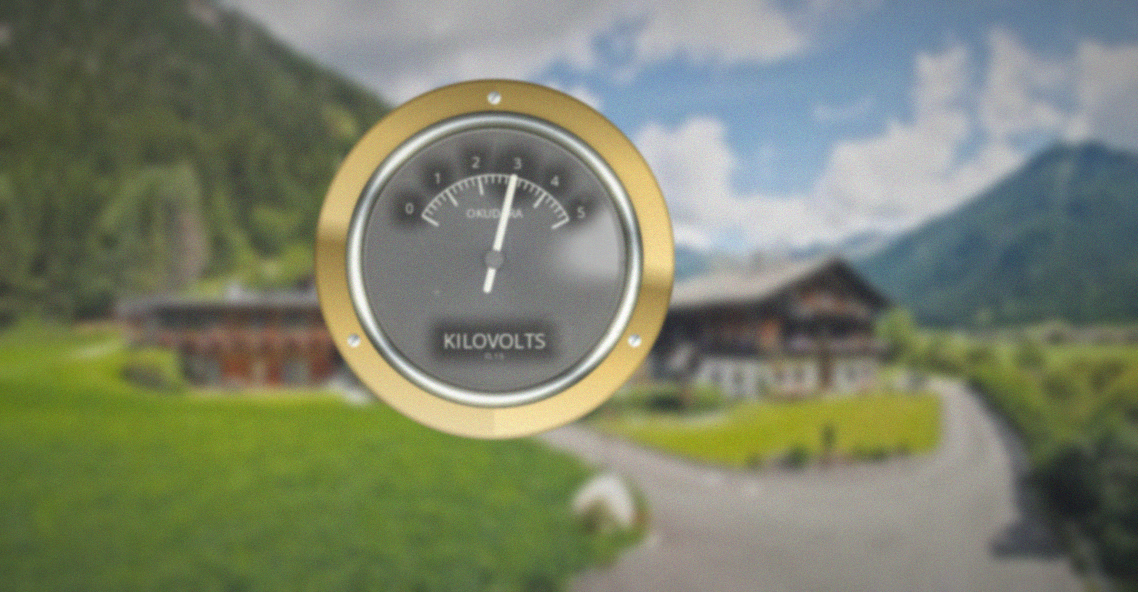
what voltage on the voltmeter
3 kV
